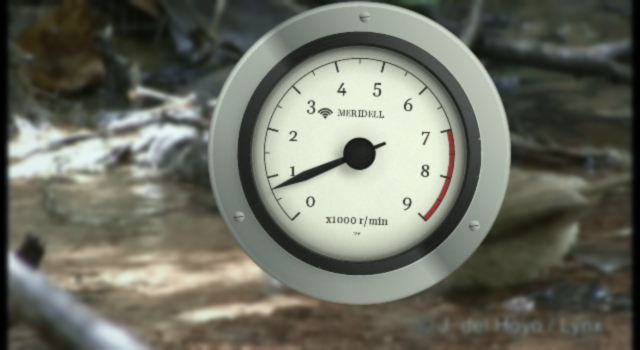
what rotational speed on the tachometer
750 rpm
